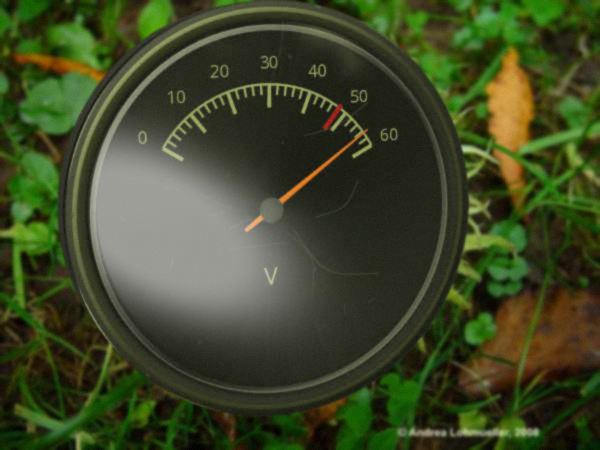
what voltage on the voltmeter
56 V
